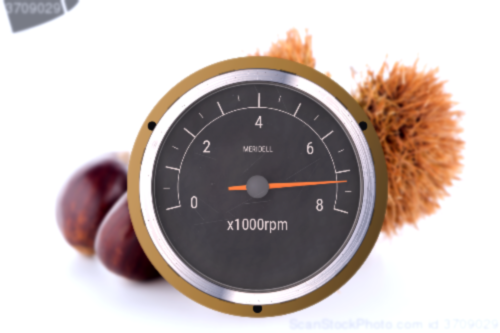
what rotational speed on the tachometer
7250 rpm
